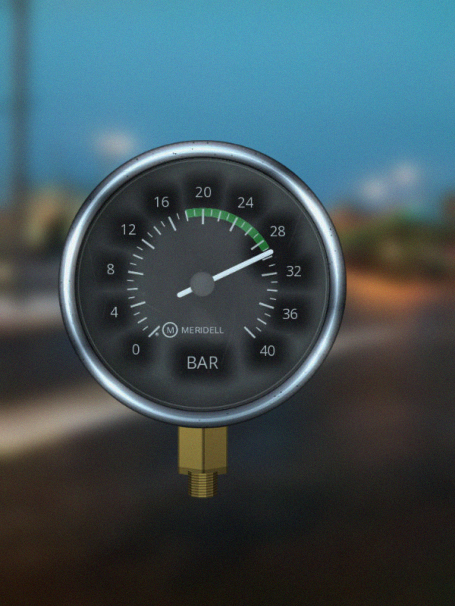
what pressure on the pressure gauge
29.5 bar
